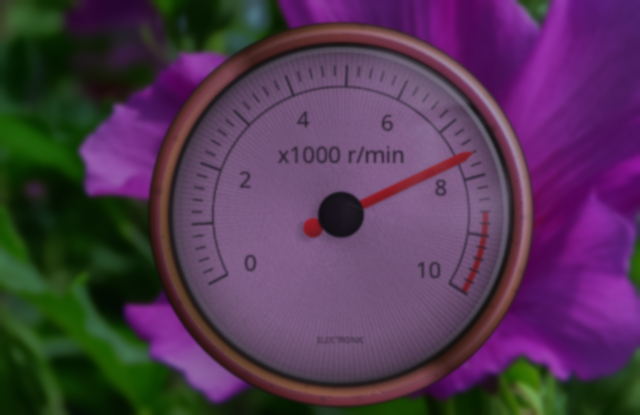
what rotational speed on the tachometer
7600 rpm
